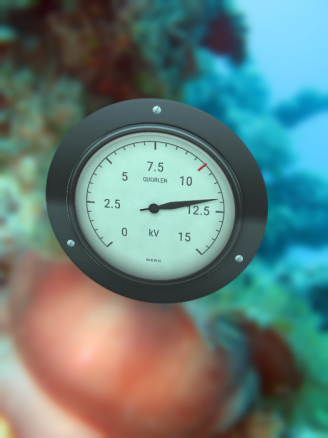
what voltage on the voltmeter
11.75 kV
